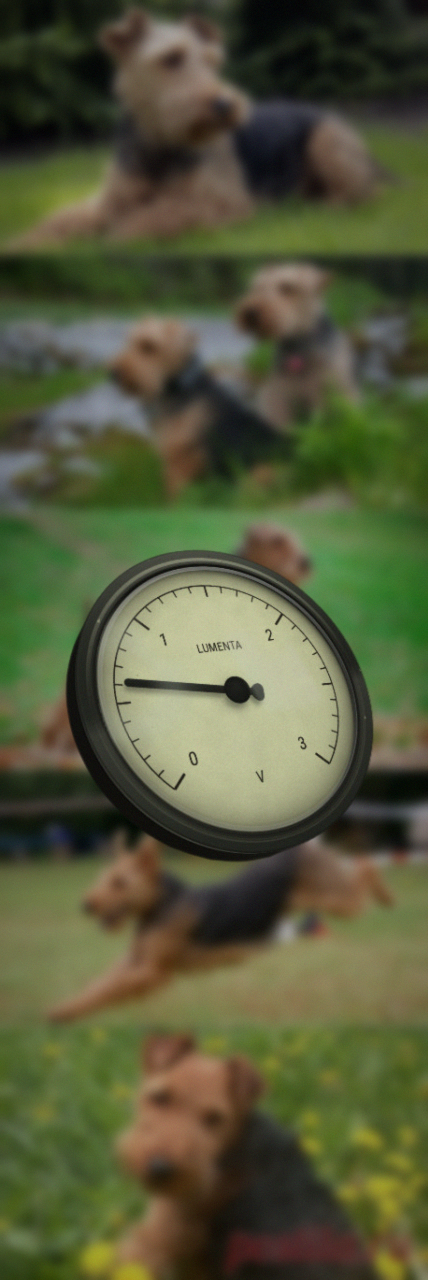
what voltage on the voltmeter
0.6 V
